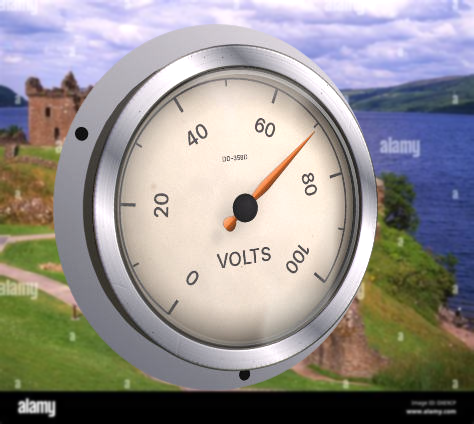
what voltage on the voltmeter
70 V
